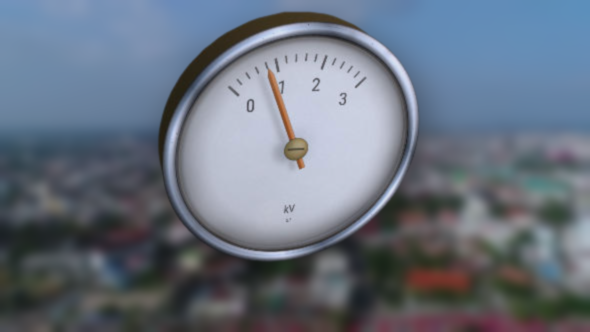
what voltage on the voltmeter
0.8 kV
